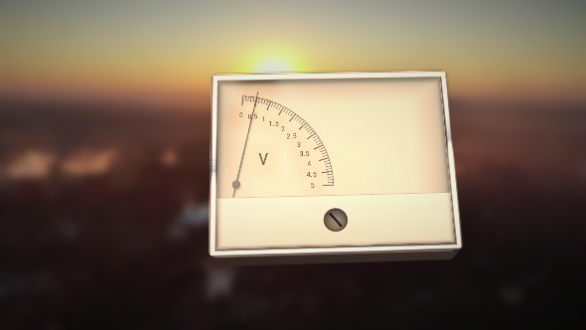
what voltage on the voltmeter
0.5 V
